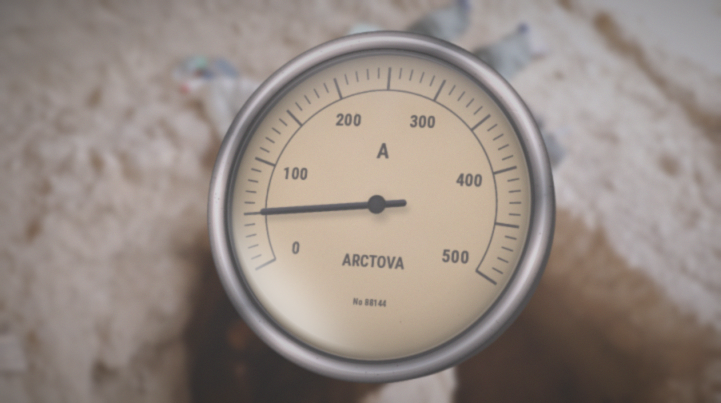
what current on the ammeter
50 A
